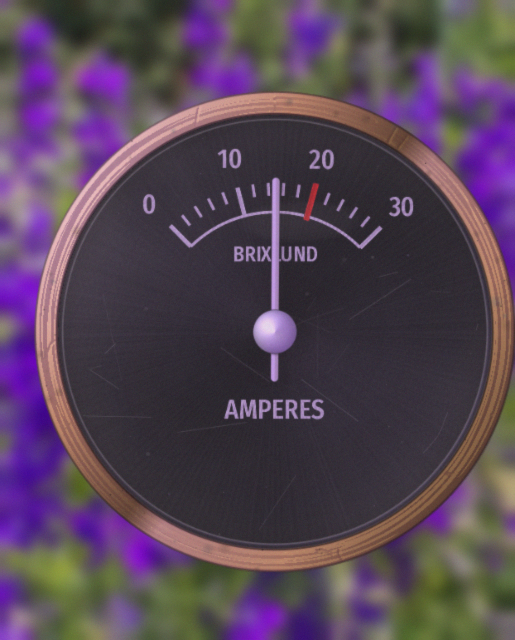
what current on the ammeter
15 A
